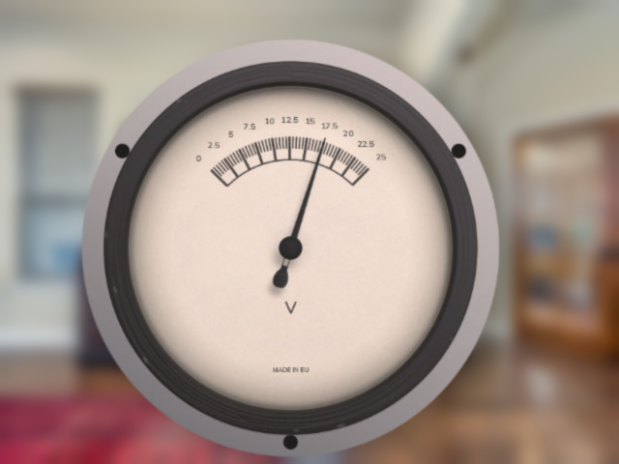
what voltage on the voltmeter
17.5 V
